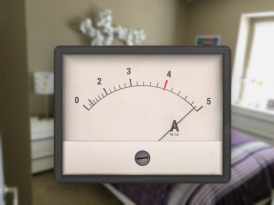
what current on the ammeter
4.9 A
